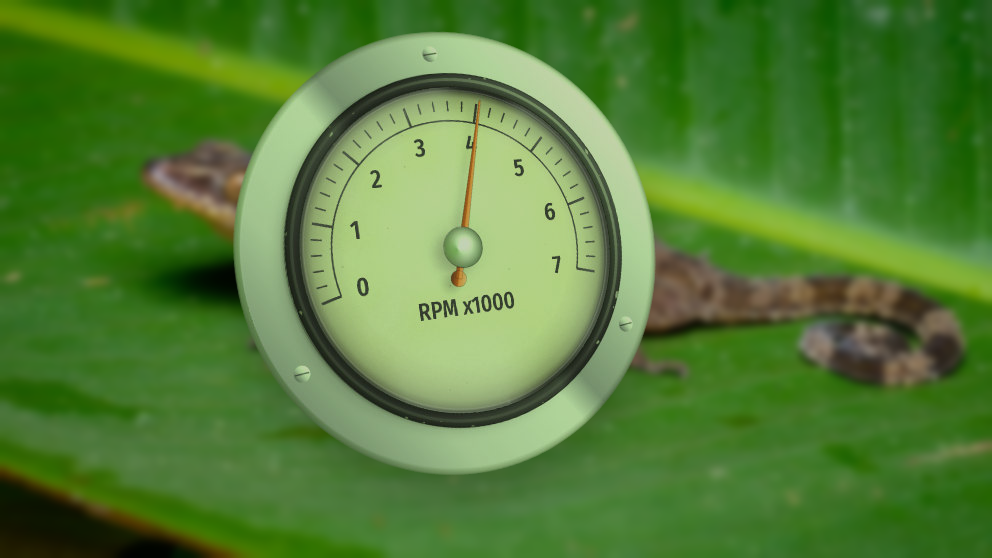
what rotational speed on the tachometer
4000 rpm
